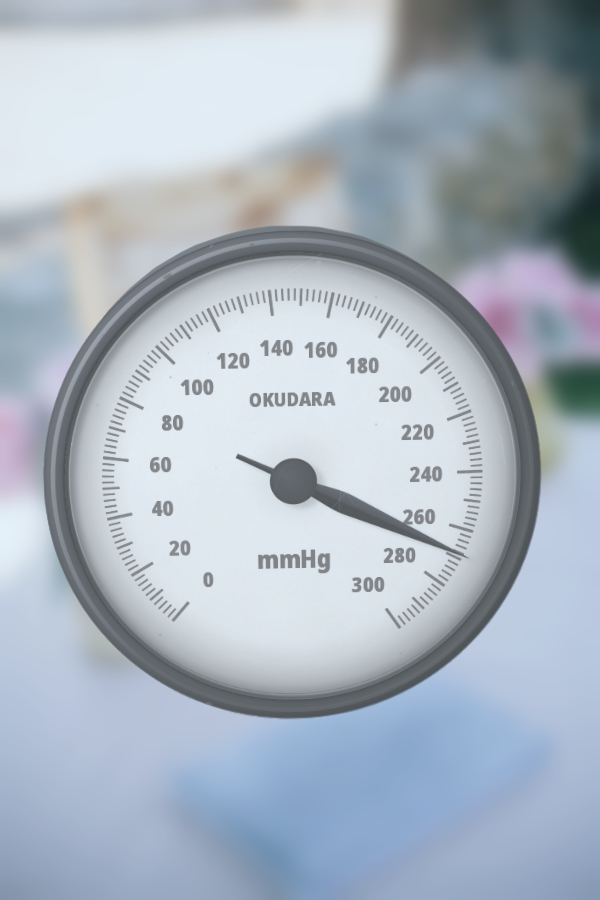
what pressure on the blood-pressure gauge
268 mmHg
